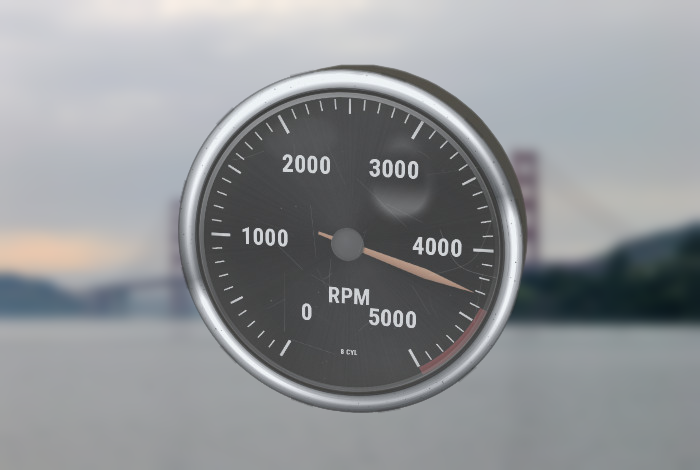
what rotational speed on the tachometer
4300 rpm
